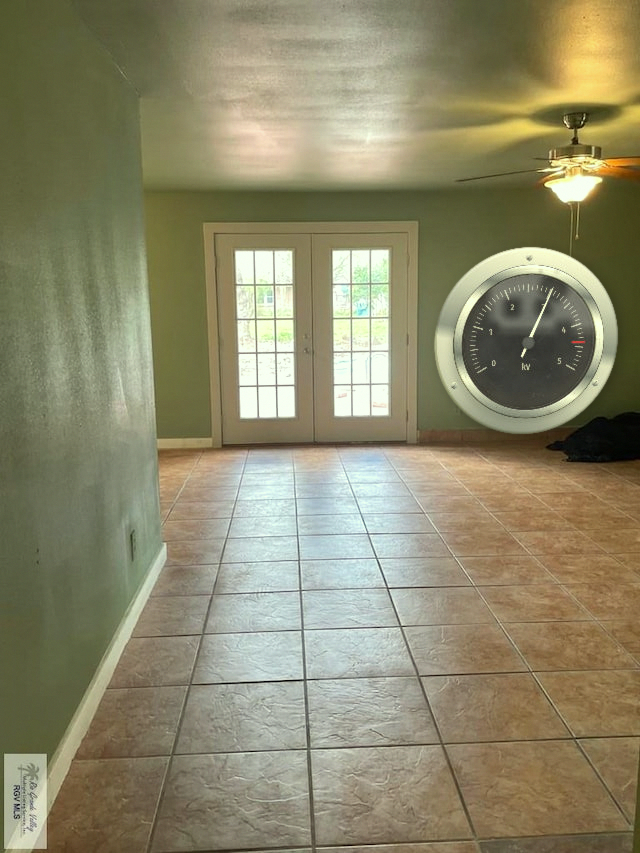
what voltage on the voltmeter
3 kV
